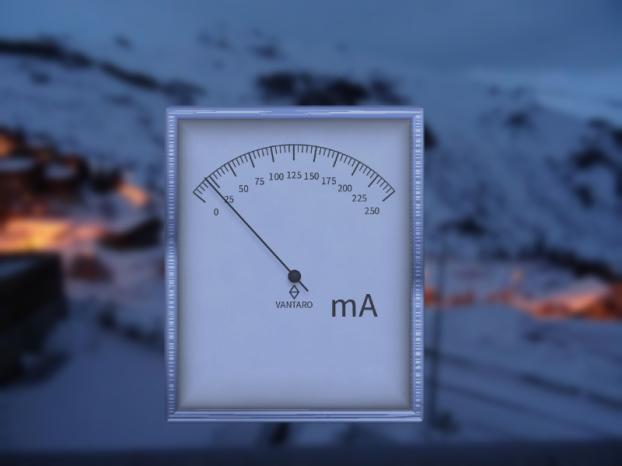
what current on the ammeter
20 mA
